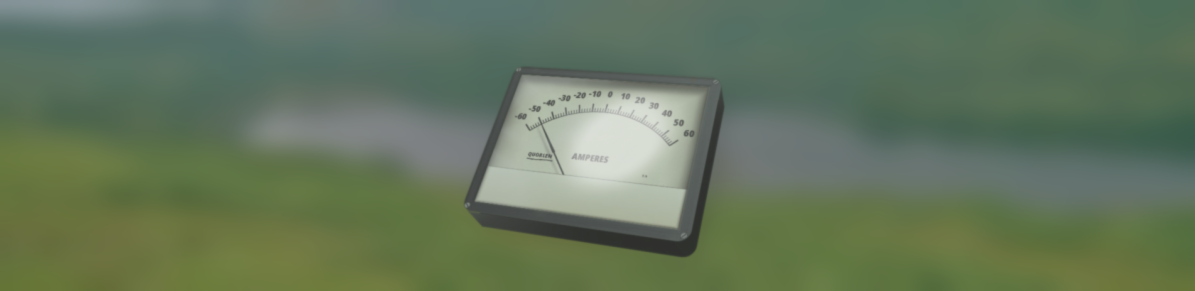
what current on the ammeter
-50 A
